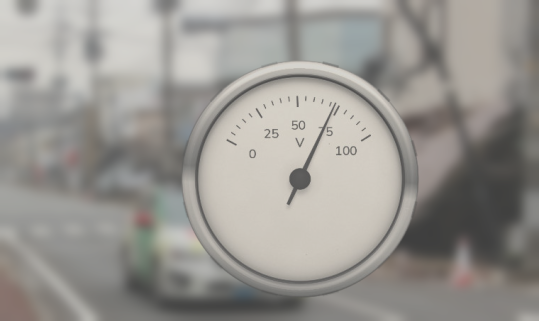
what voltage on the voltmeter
72.5 V
